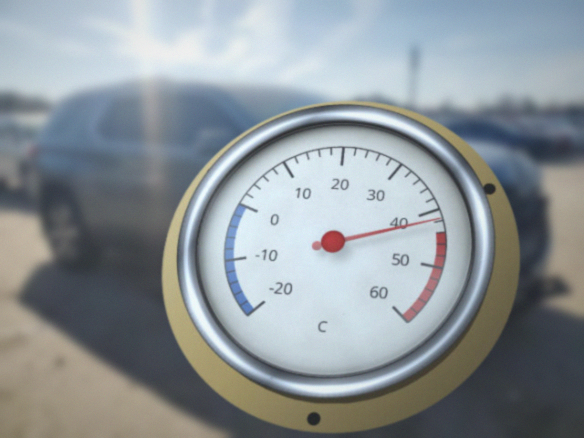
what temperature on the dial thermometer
42 °C
